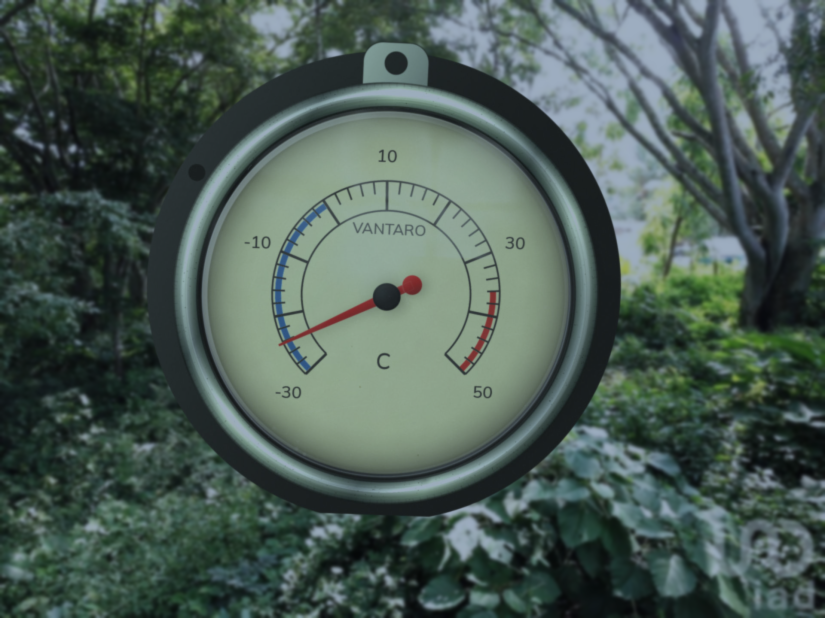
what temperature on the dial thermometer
-24 °C
